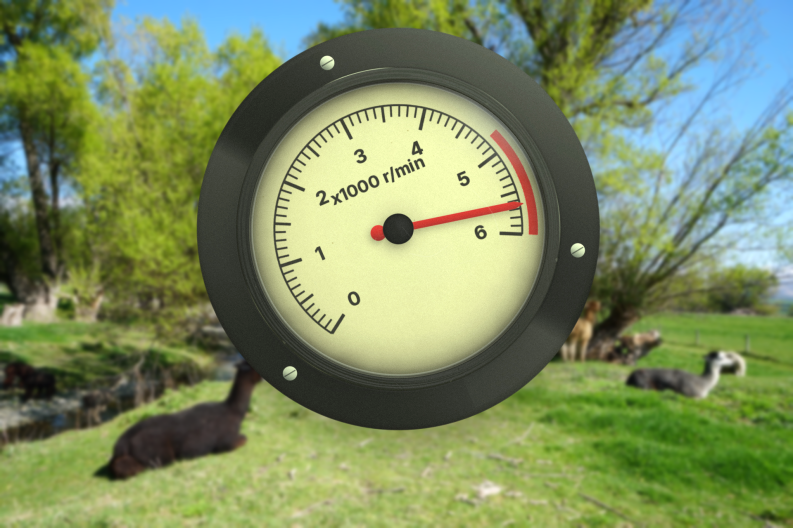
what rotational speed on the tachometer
5650 rpm
